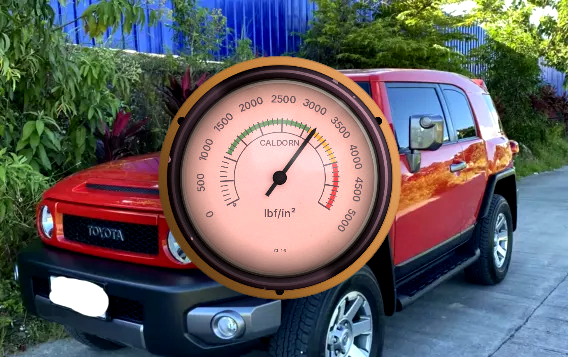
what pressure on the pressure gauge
3200 psi
